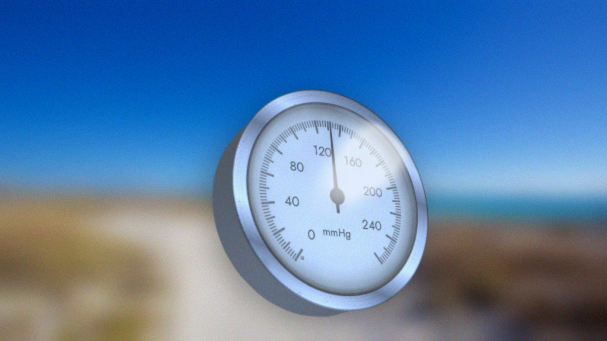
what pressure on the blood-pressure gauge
130 mmHg
